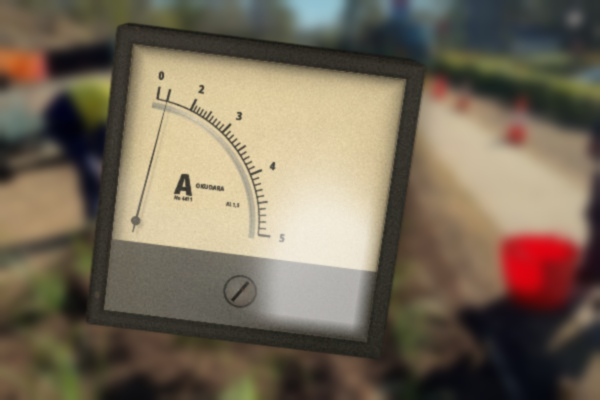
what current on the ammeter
1 A
